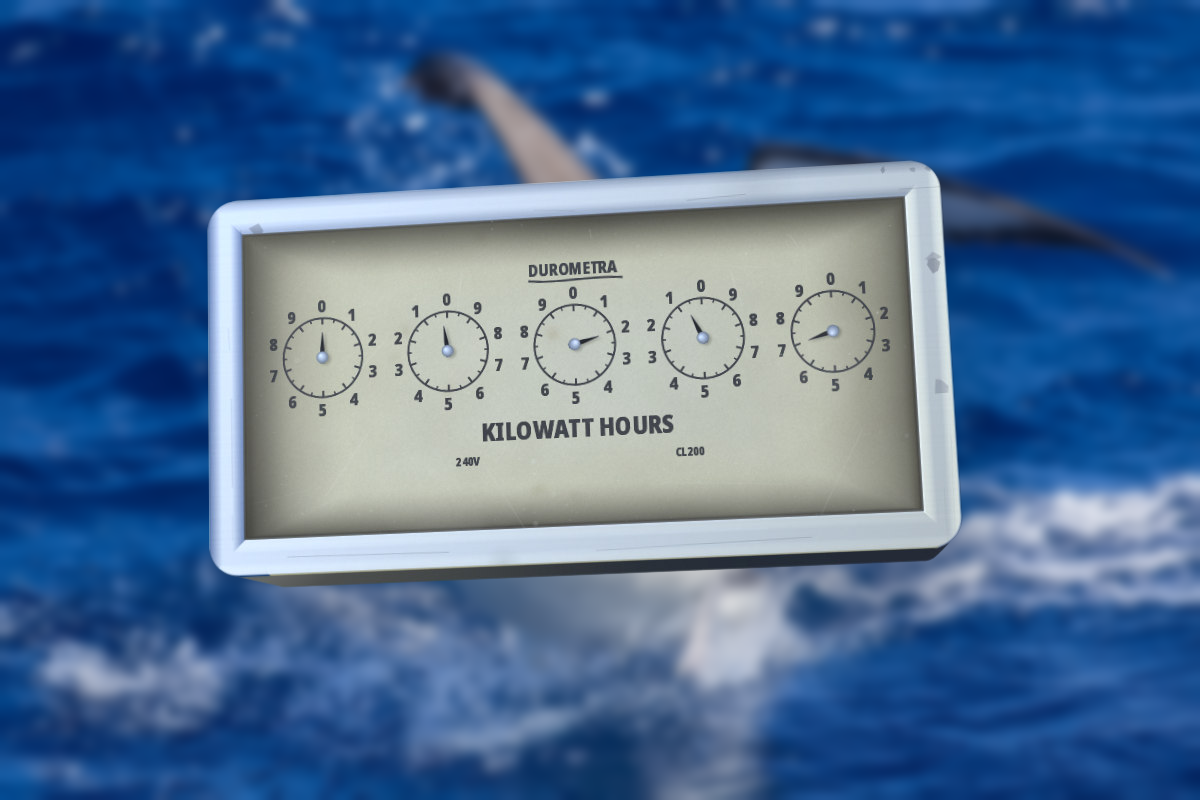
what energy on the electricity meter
207 kWh
